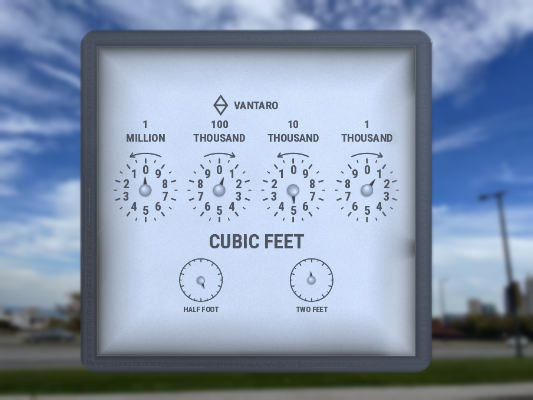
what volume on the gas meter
5100 ft³
